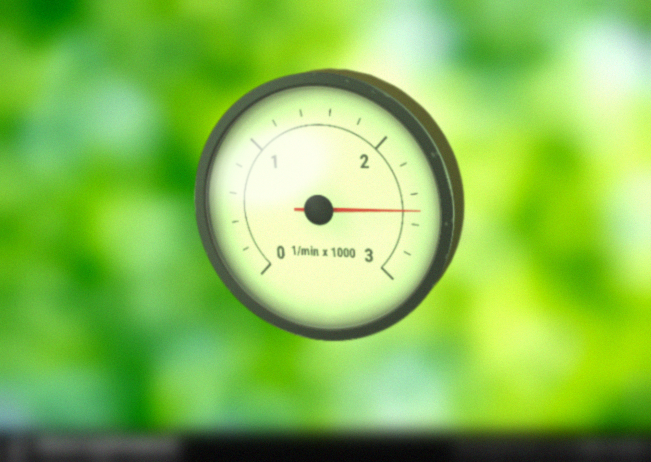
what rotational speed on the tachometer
2500 rpm
